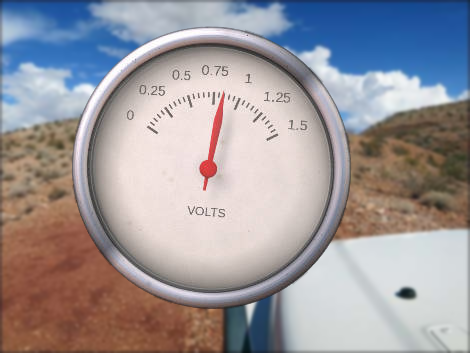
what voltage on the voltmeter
0.85 V
